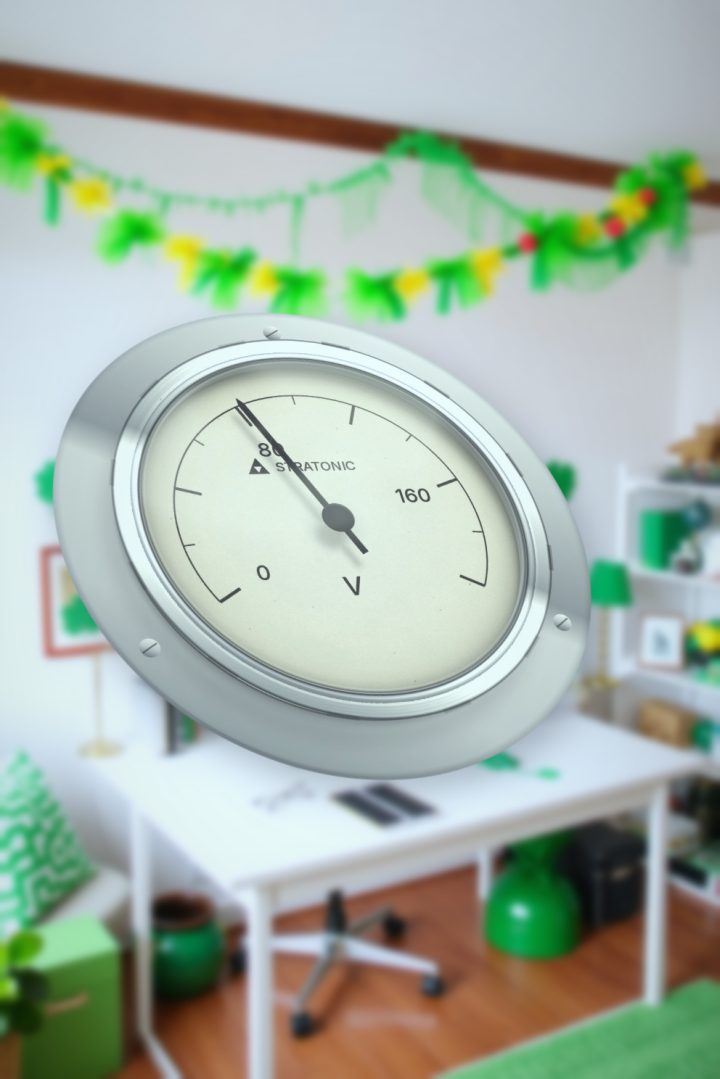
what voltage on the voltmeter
80 V
